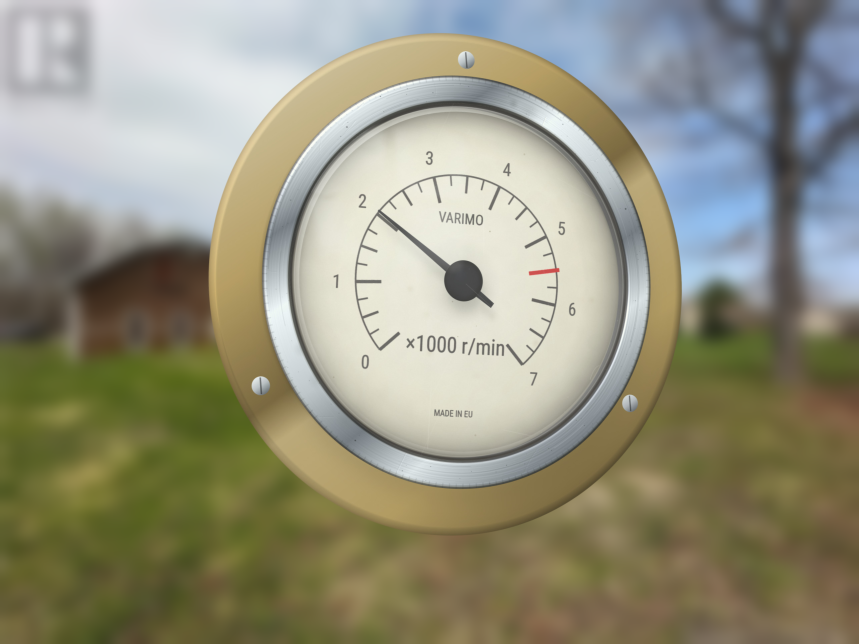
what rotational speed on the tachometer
2000 rpm
